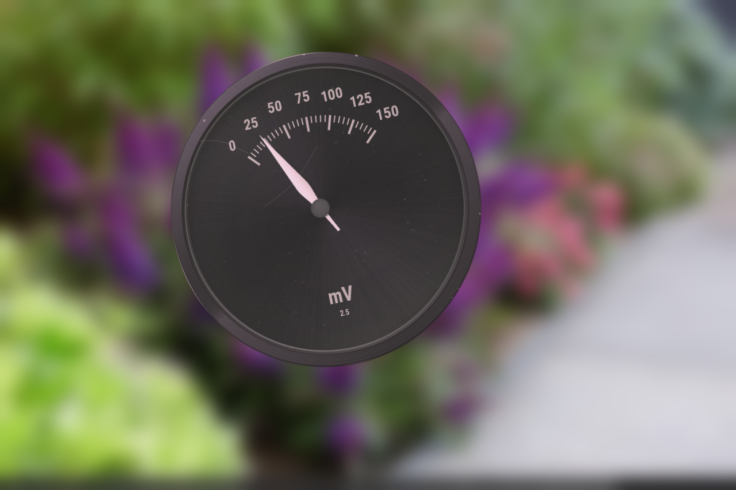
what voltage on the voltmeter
25 mV
